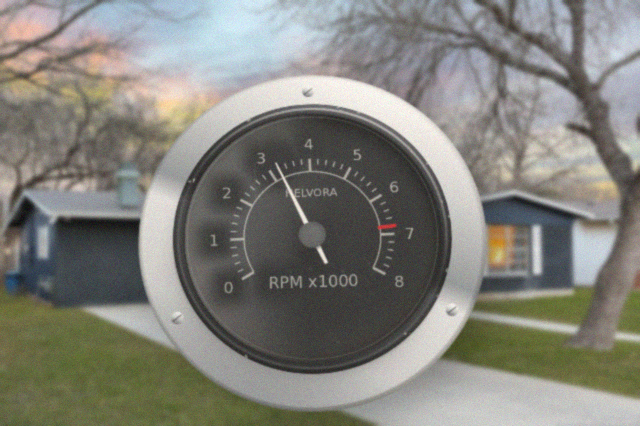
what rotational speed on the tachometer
3200 rpm
